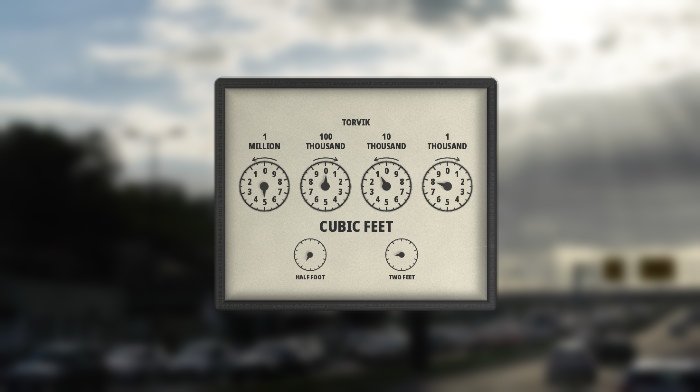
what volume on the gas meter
500800 ft³
